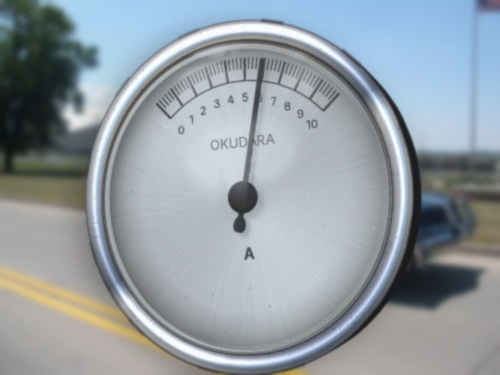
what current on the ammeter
6 A
